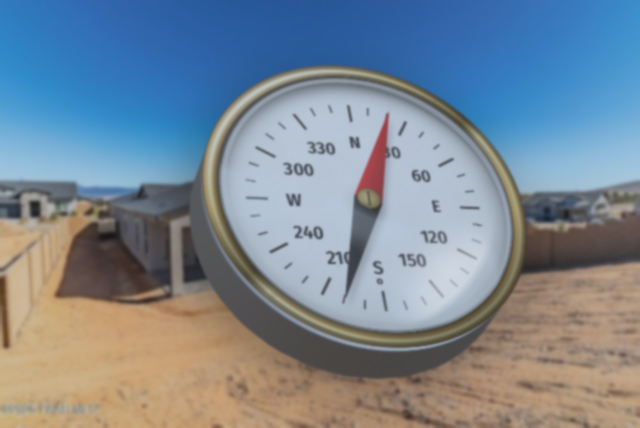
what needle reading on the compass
20 °
